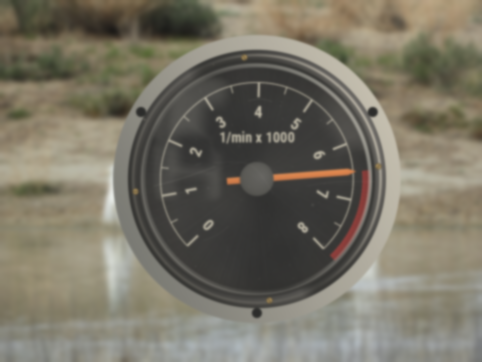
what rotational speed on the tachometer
6500 rpm
